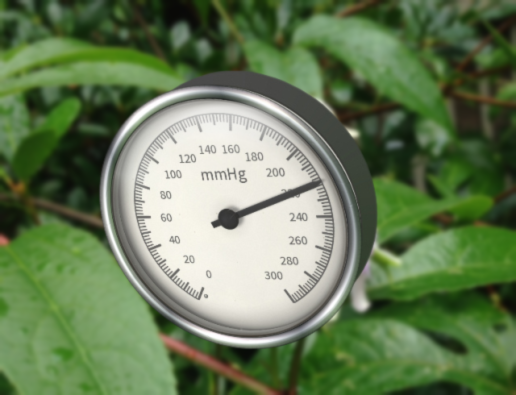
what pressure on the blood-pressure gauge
220 mmHg
